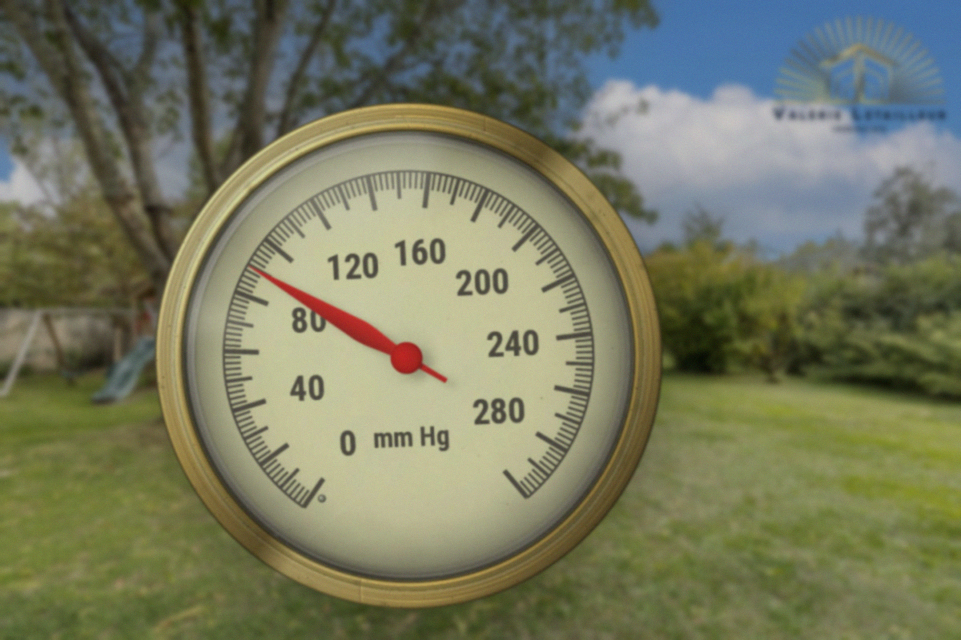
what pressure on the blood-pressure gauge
90 mmHg
